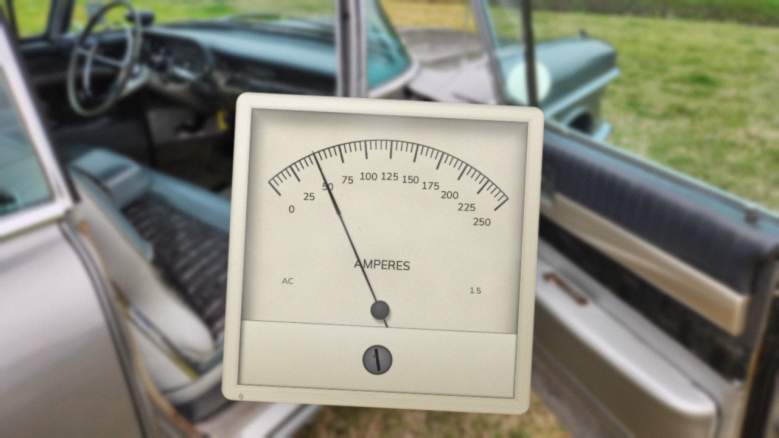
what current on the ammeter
50 A
